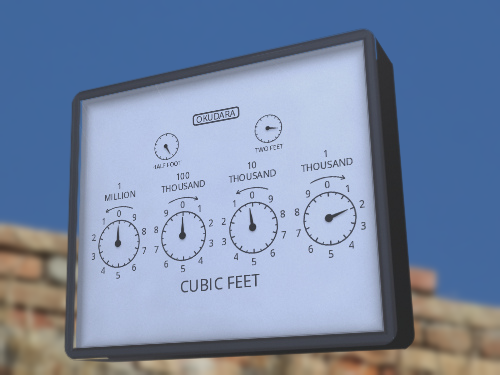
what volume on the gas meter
200 ft³
